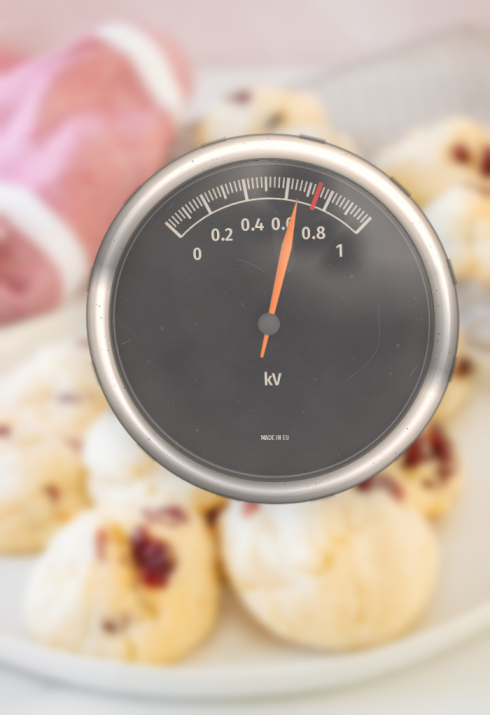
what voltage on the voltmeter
0.66 kV
